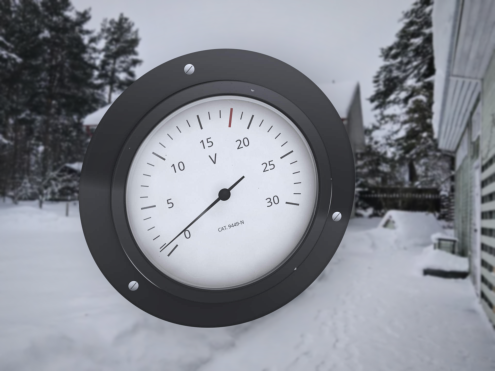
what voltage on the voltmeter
1 V
